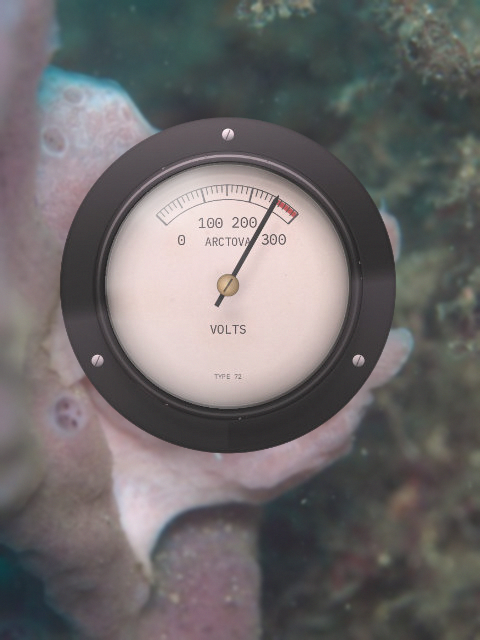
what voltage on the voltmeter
250 V
